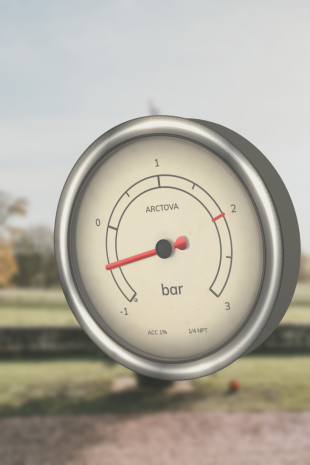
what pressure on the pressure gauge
-0.5 bar
